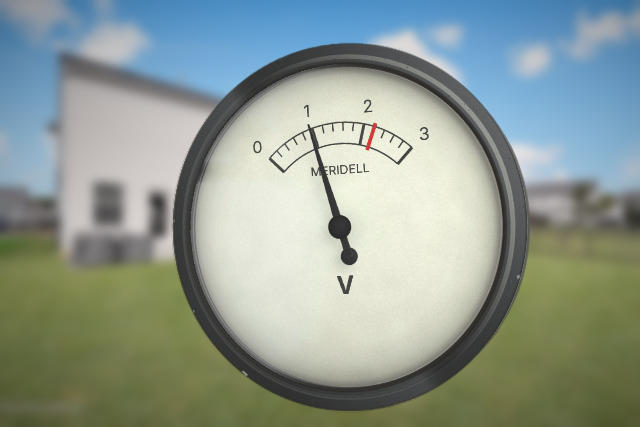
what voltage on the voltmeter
1 V
